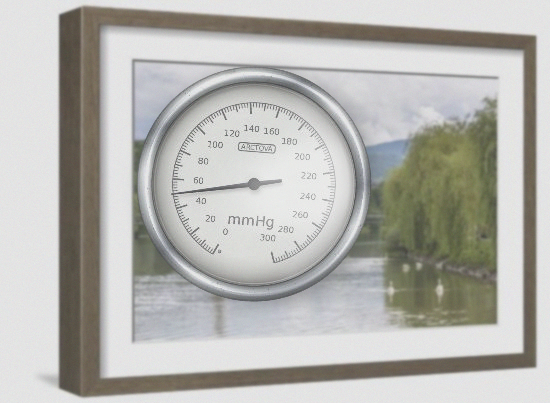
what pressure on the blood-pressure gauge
50 mmHg
